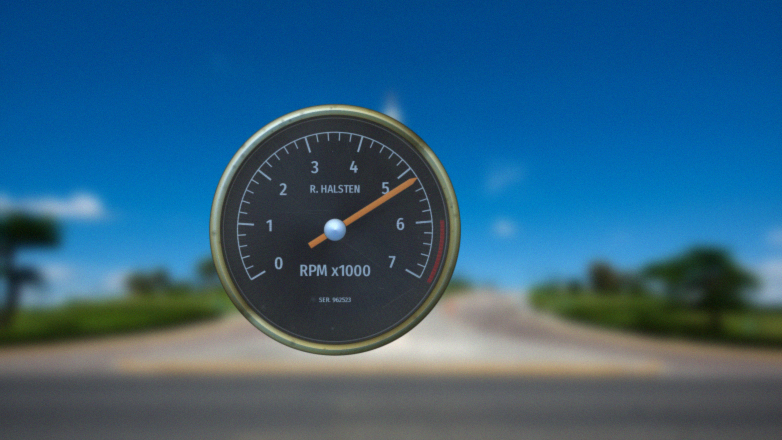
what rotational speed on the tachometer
5200 rpm
